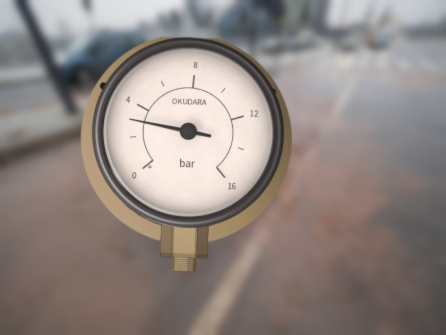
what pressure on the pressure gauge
3 bar
